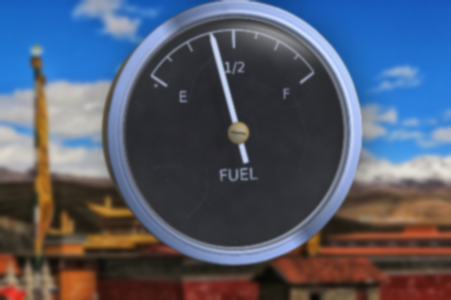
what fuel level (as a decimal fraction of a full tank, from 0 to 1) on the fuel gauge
0.375
